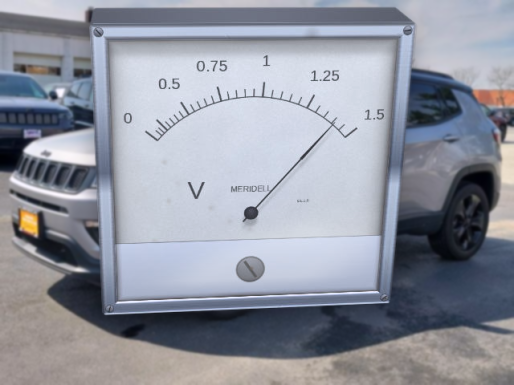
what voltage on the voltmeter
1.4 V
